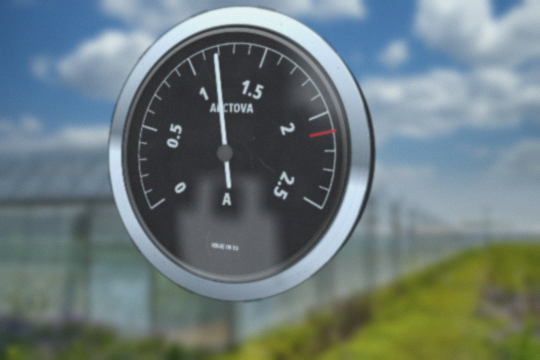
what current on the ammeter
1.2 A
